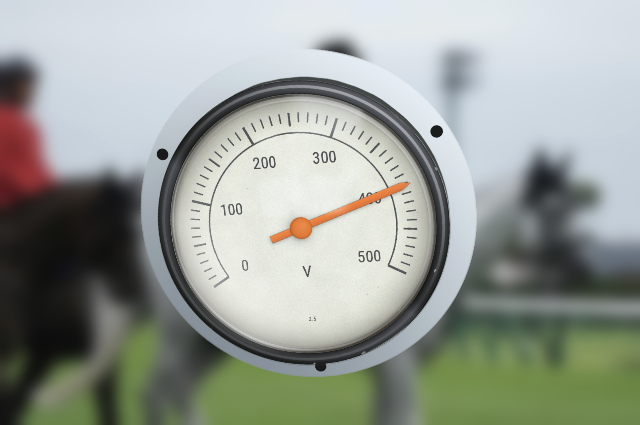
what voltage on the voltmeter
400 V
